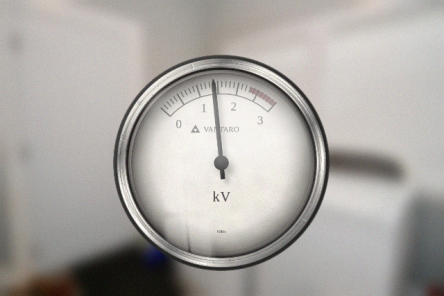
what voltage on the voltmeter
1.4 kV
